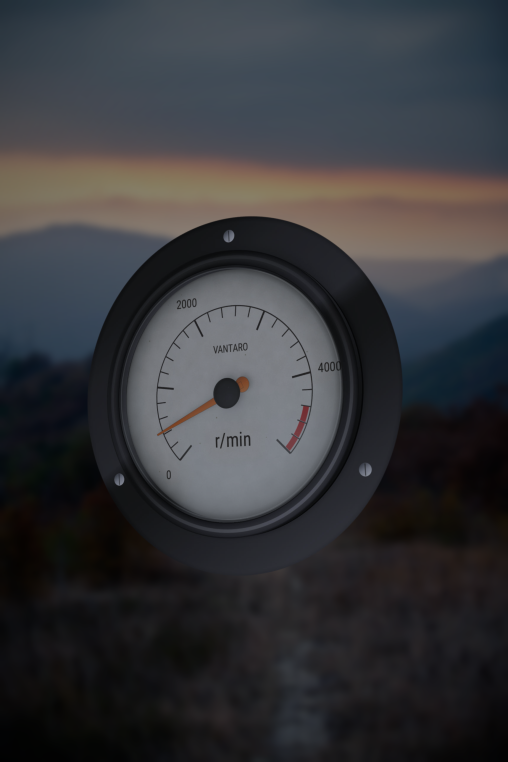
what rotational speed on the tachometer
400 rpm
